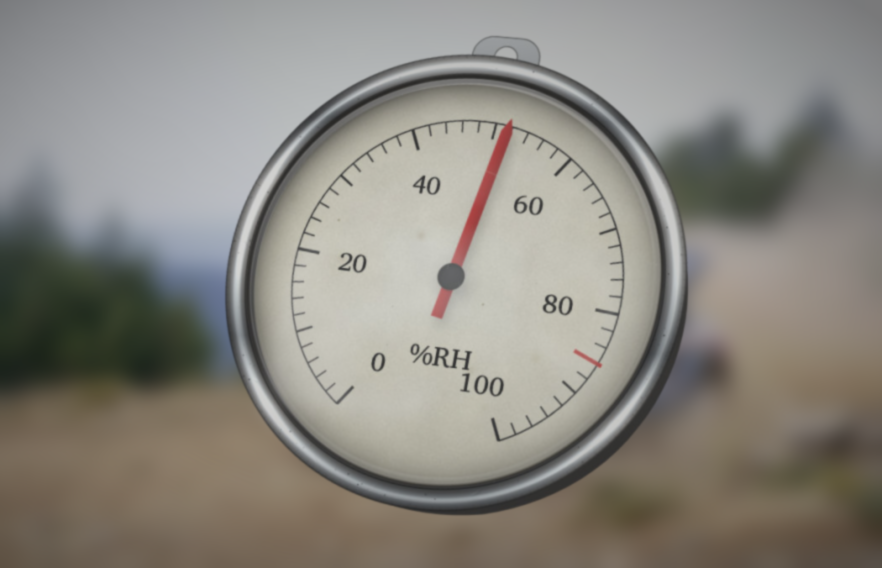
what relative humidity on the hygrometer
52 %
